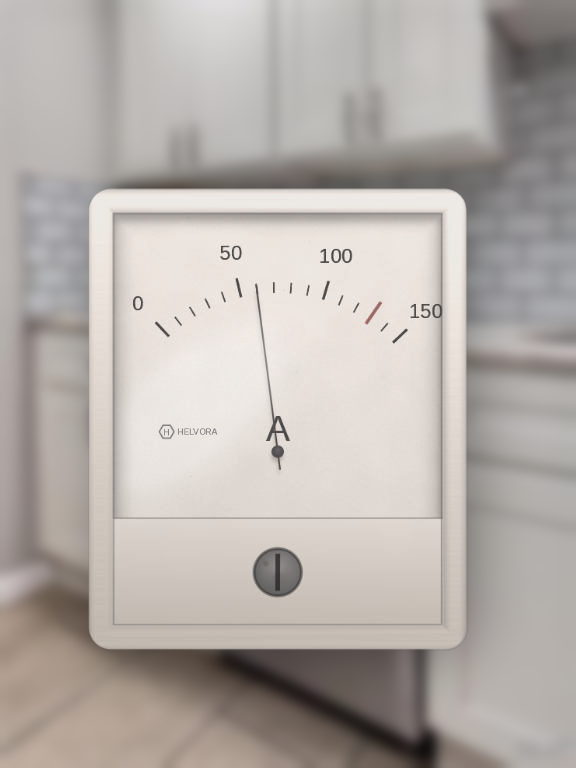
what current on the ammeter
60 A
